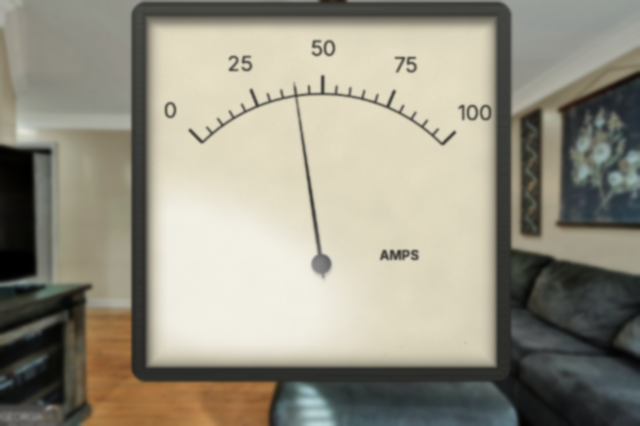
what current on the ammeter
40 A
